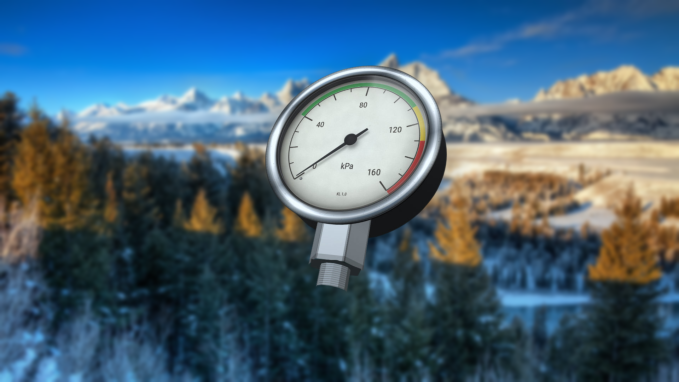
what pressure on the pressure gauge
0 kPa
